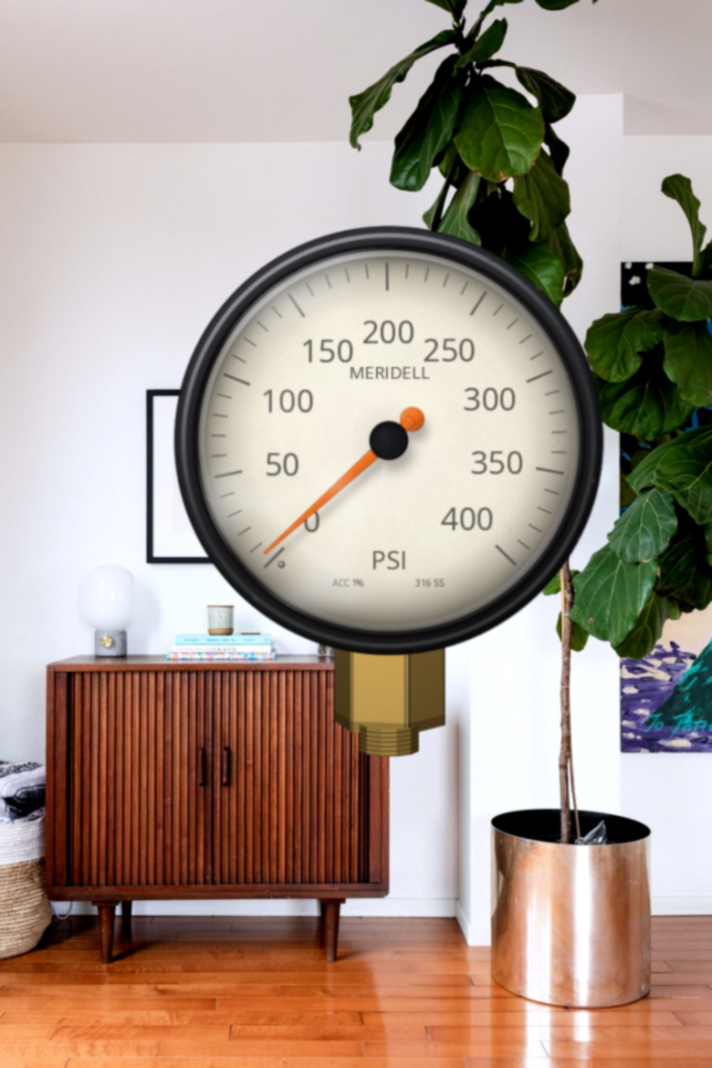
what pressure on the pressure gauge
5 psi
